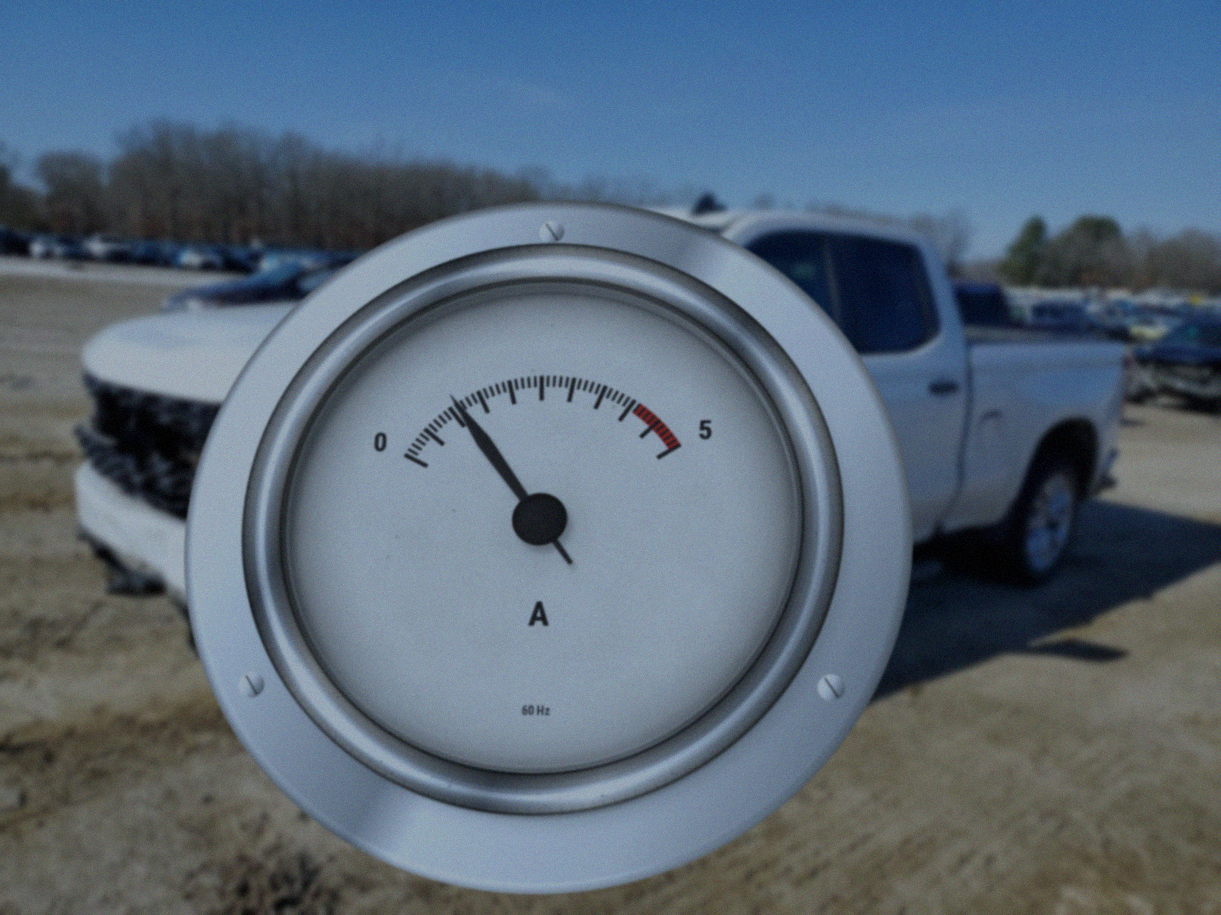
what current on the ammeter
1.1 A
